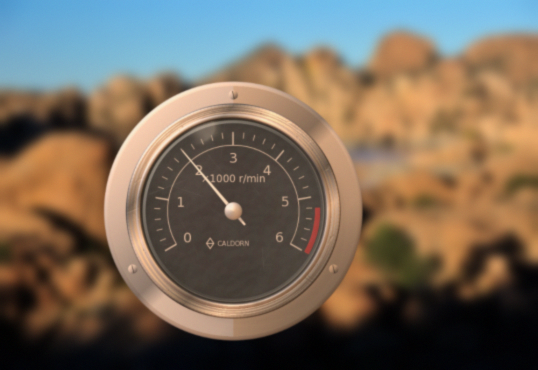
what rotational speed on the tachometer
2000 rpm
